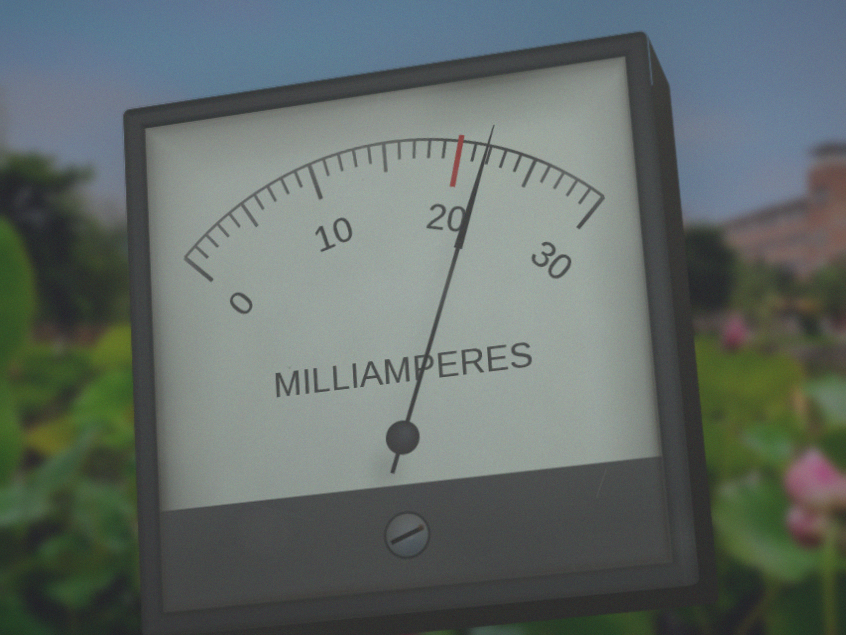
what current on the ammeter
22 mA
